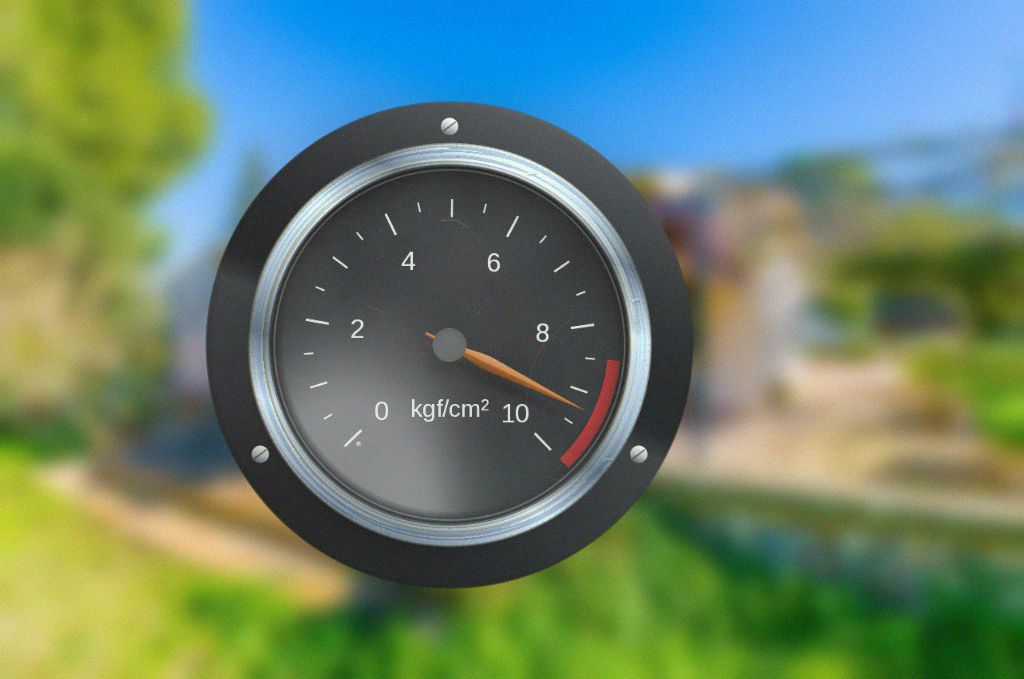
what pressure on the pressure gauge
9.25 kg/cm²
